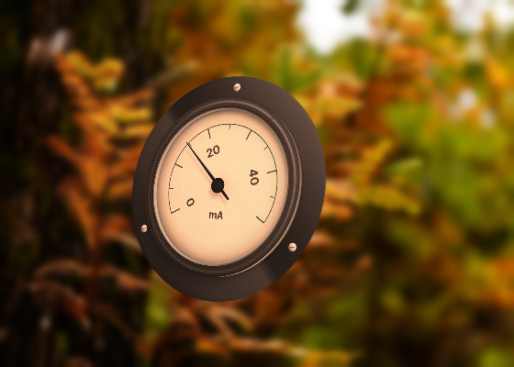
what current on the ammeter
15 mA
